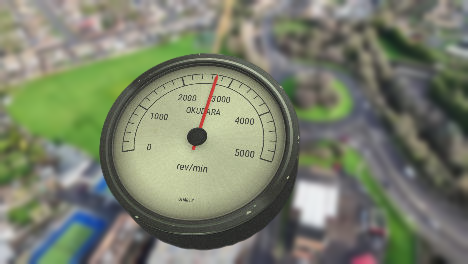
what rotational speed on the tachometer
2700 rpm
